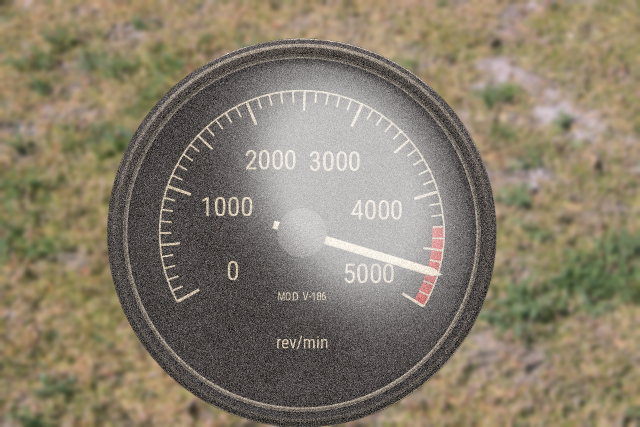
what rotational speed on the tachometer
4700 rpm
